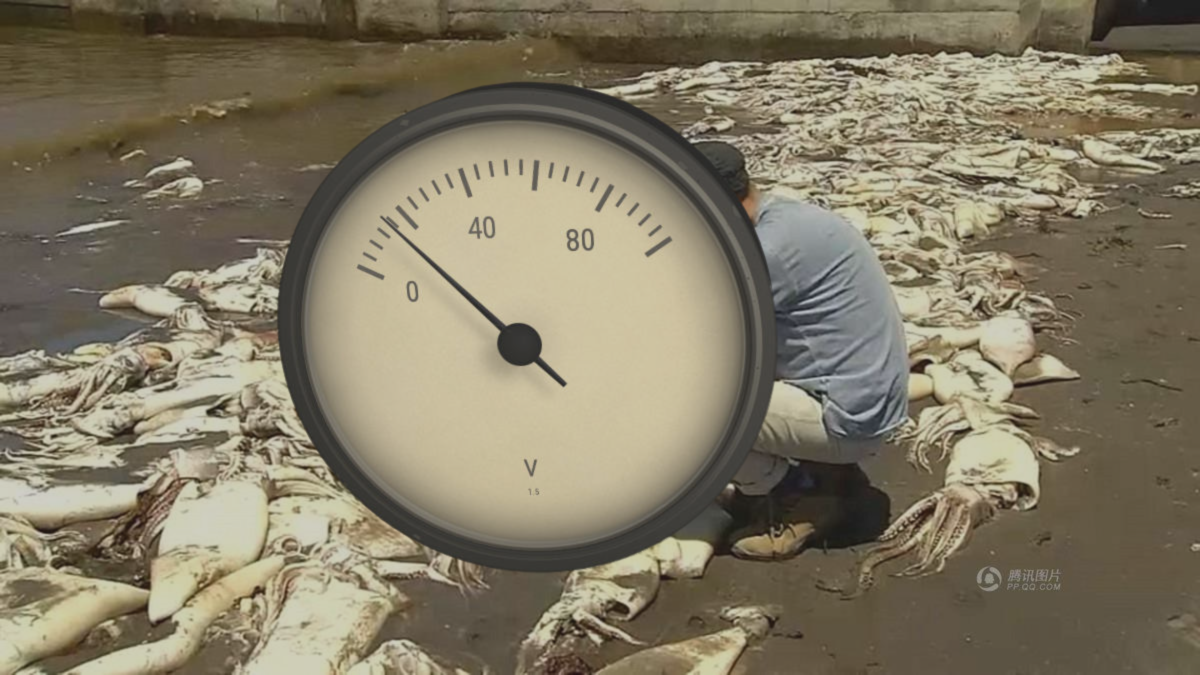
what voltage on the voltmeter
16 V
